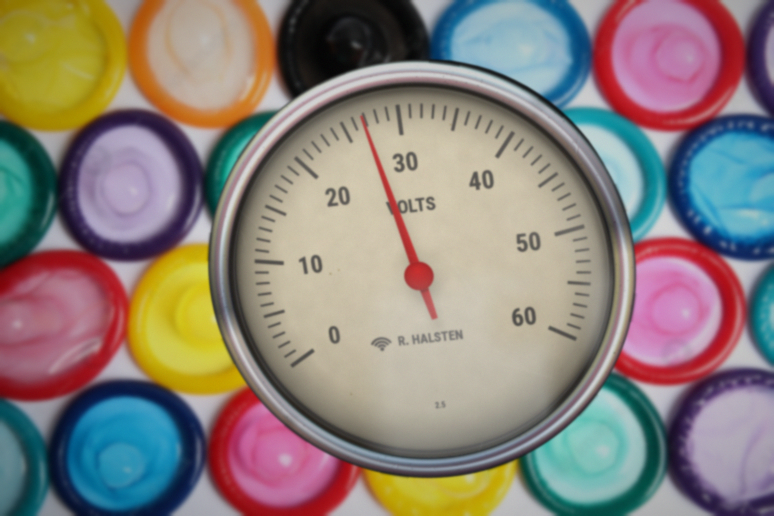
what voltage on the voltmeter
27 V
